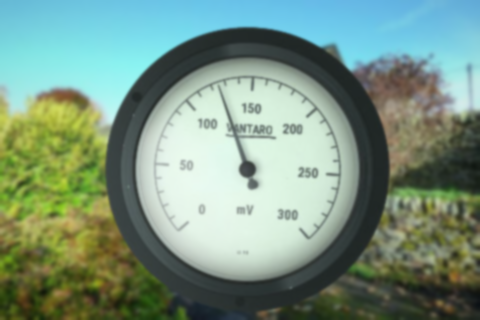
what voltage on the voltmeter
125 mV
